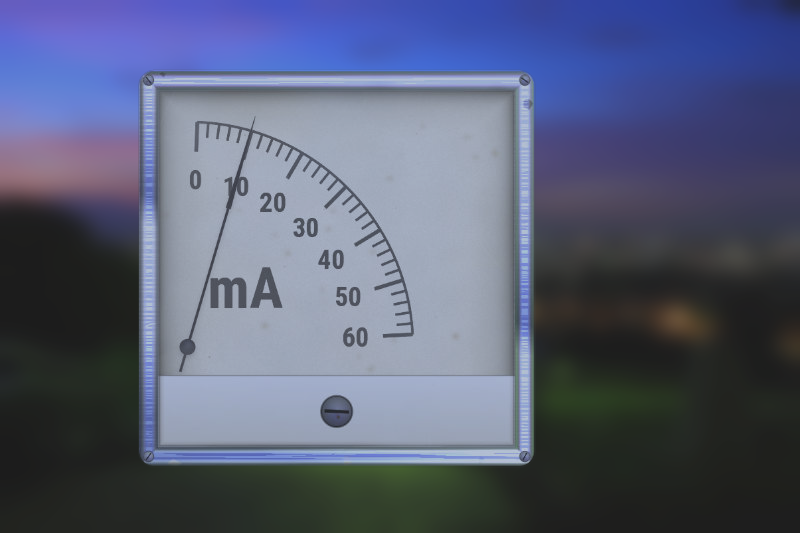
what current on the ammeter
10 mA
